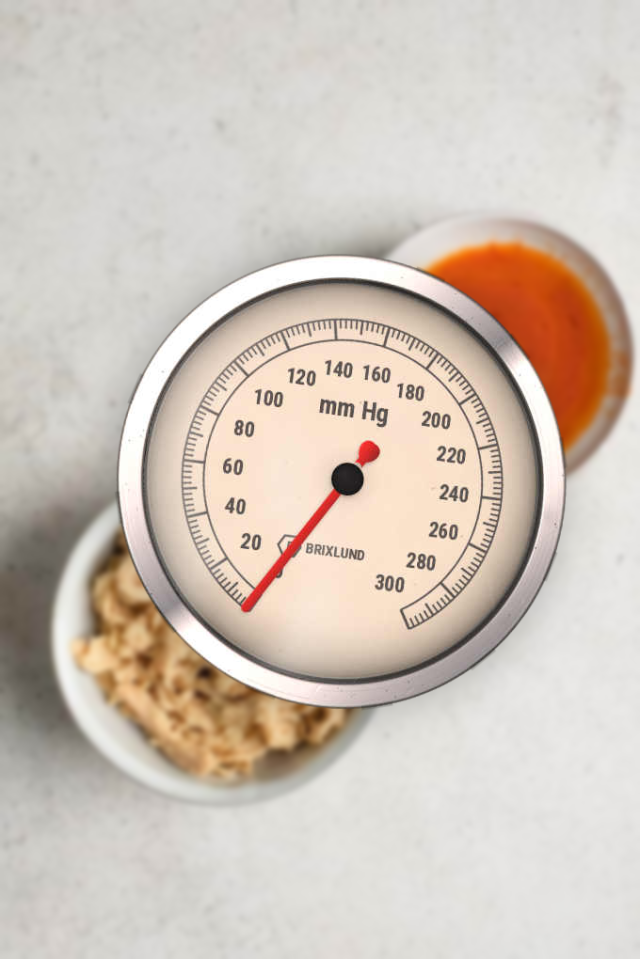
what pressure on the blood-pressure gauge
2 mmHg
